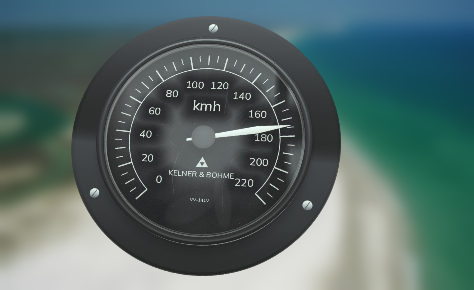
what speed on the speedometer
175 km/h
